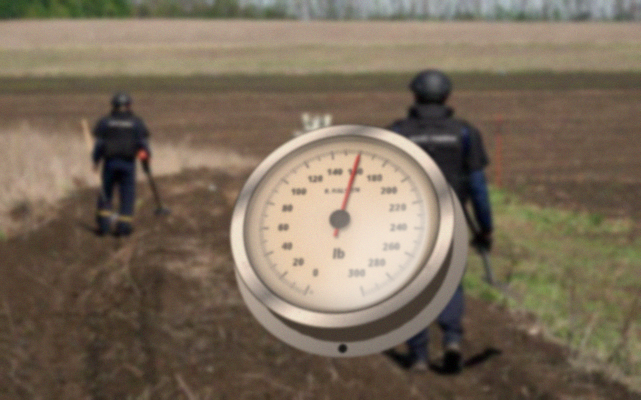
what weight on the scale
160 lb
